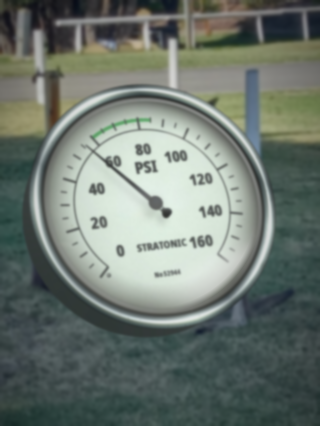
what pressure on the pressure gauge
55 psi
